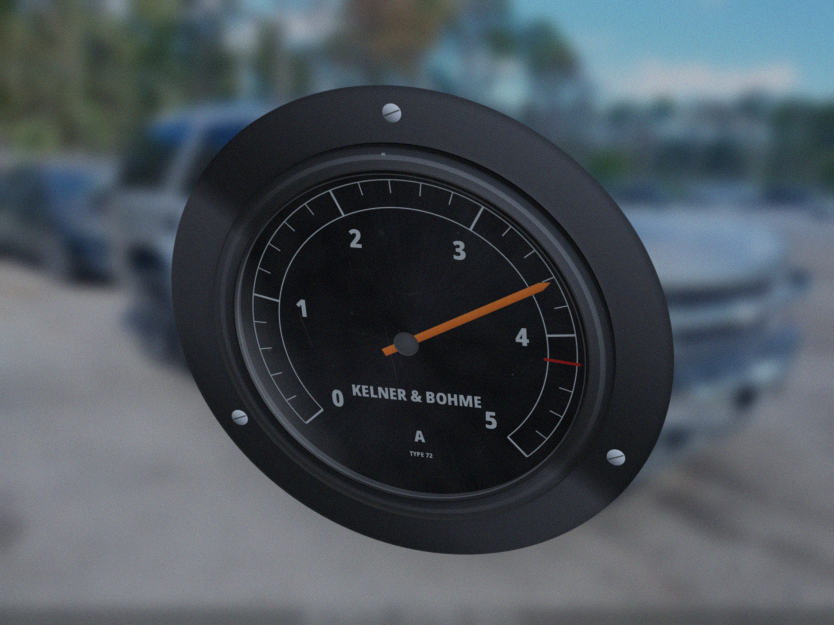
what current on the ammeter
3.6 A
